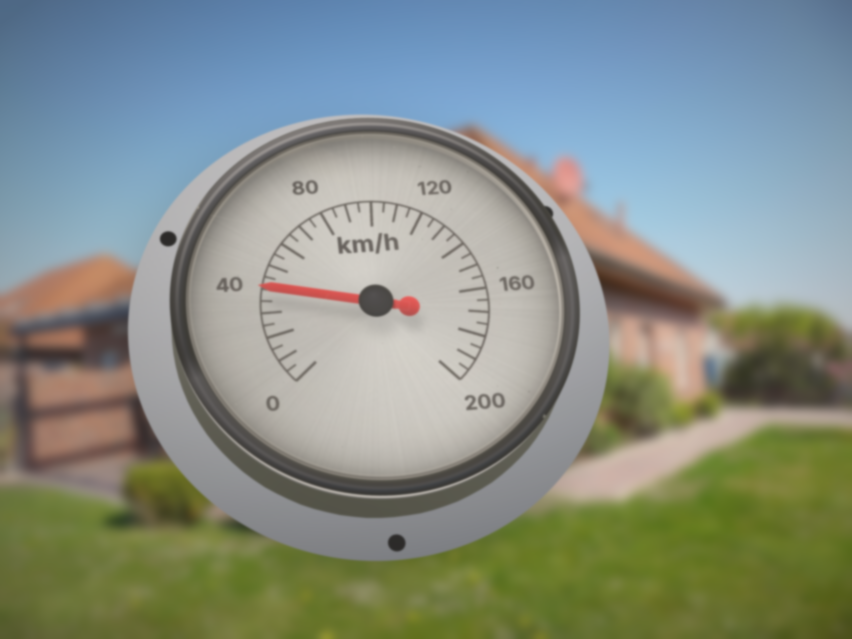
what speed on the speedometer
40 km/h
